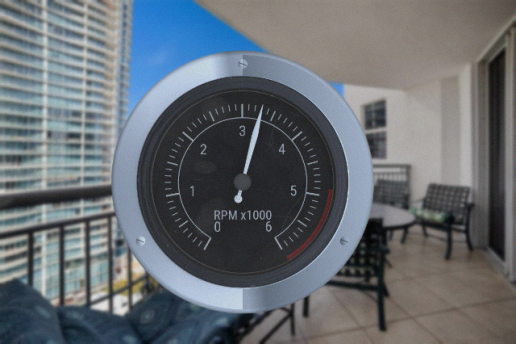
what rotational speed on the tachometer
3300 rpm
